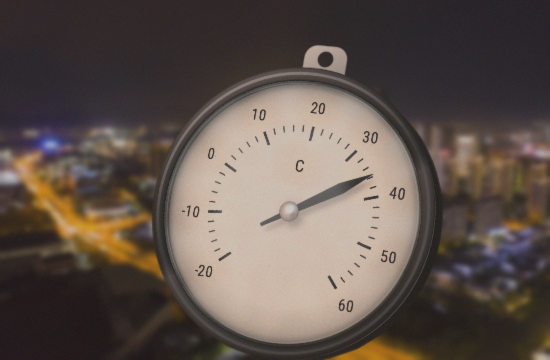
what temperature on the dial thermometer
36 °C
